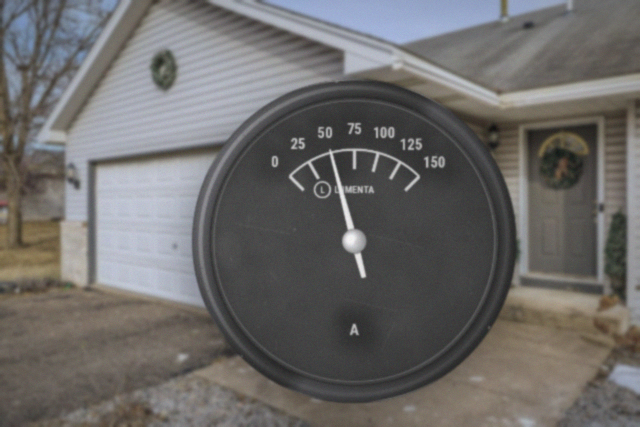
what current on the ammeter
50 A
